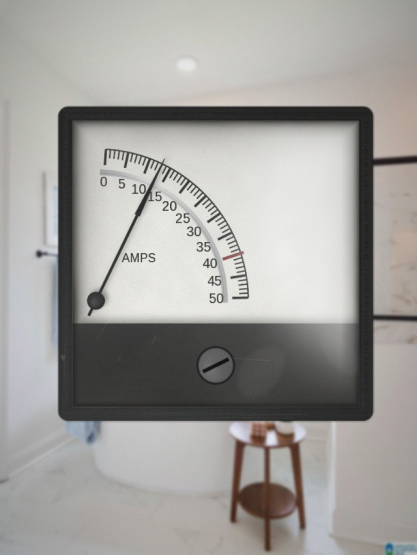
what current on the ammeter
13 A
